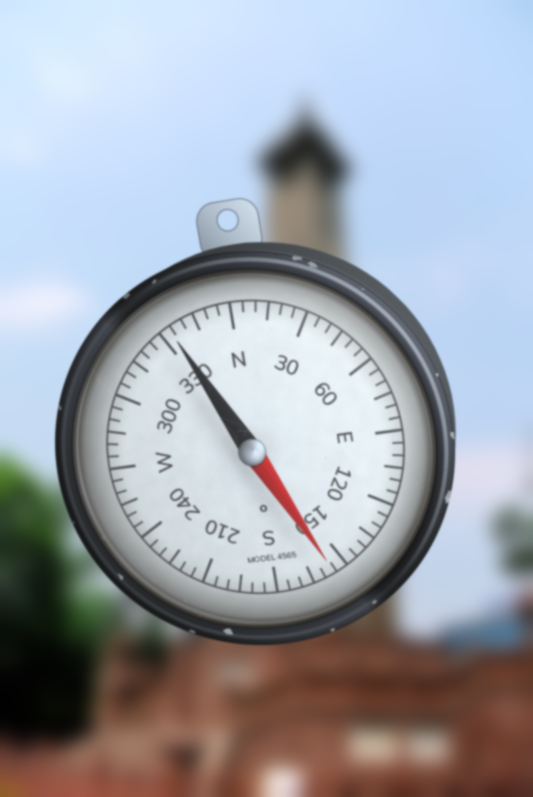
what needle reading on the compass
155 °
